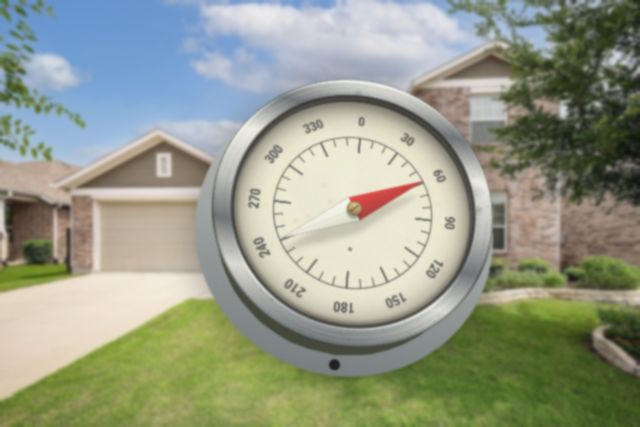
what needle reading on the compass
60 °
